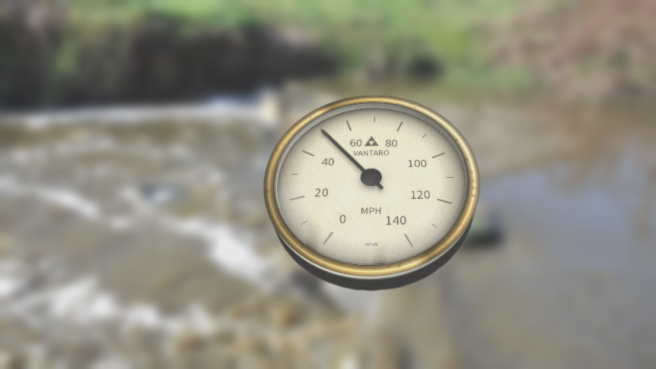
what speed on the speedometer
50 mph
